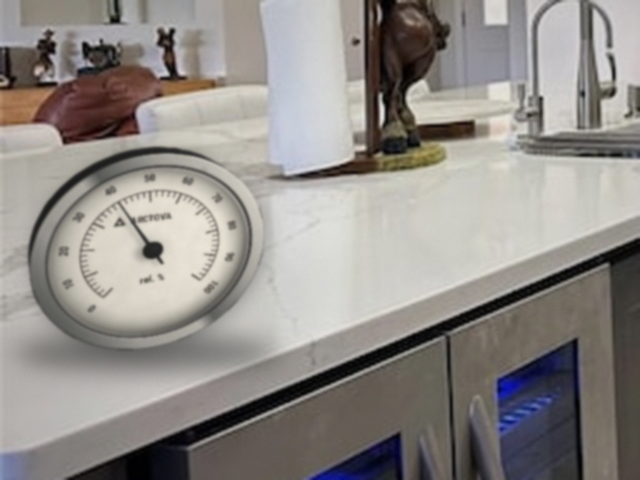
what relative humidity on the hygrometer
40 %
